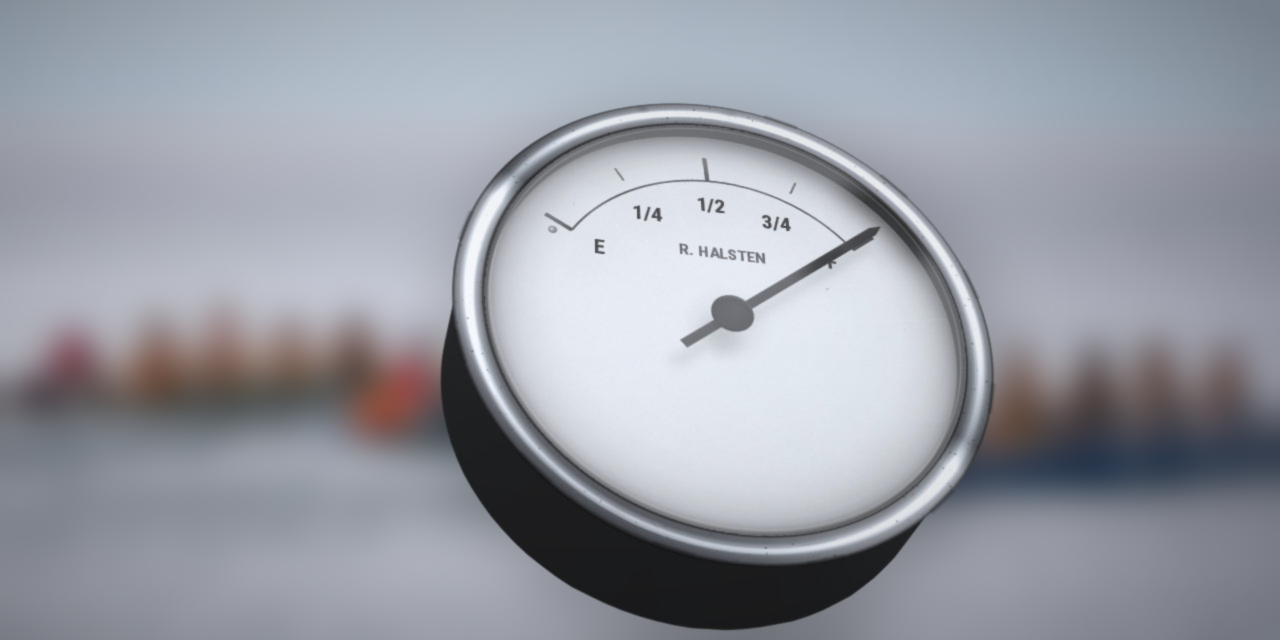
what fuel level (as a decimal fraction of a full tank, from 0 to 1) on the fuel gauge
1
